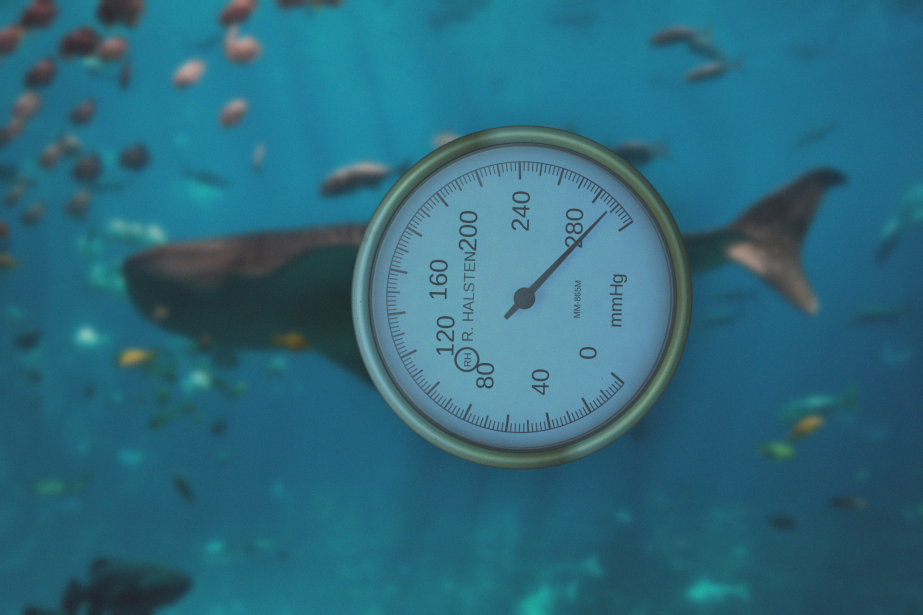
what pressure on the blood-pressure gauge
288 mmHg
